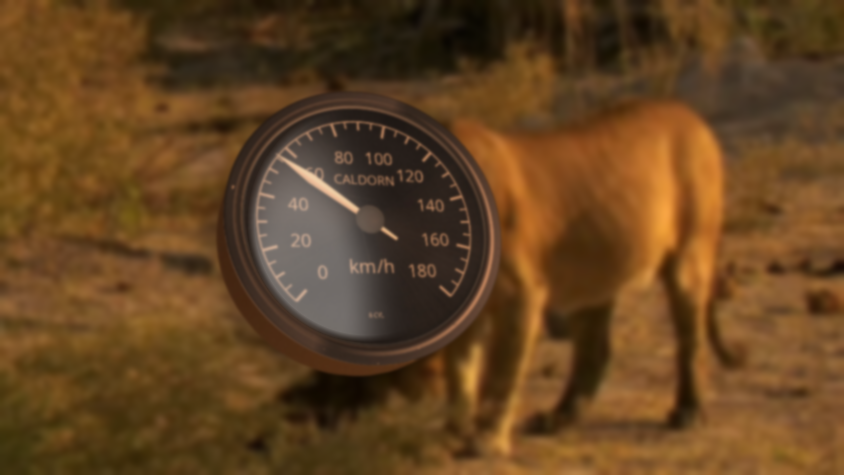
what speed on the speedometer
55 km/h
